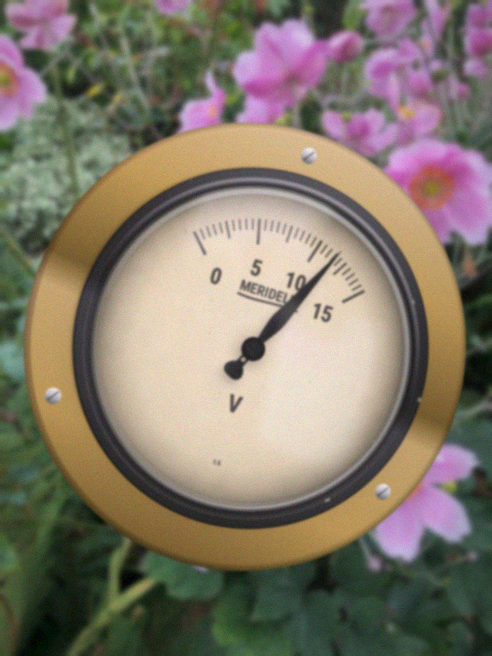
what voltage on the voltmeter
11.5 V
